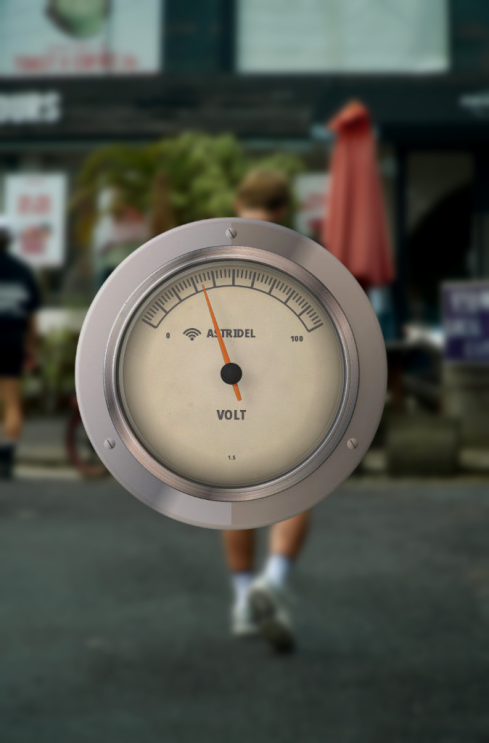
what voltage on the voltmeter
34 V
